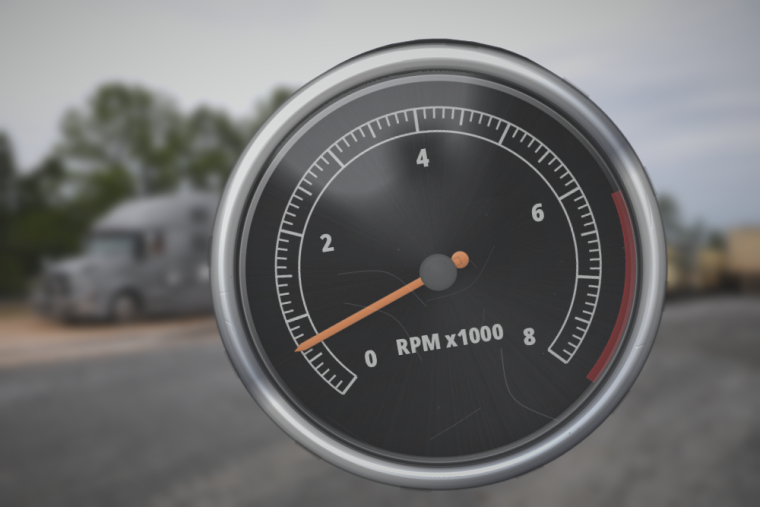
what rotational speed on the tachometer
700 rpm
